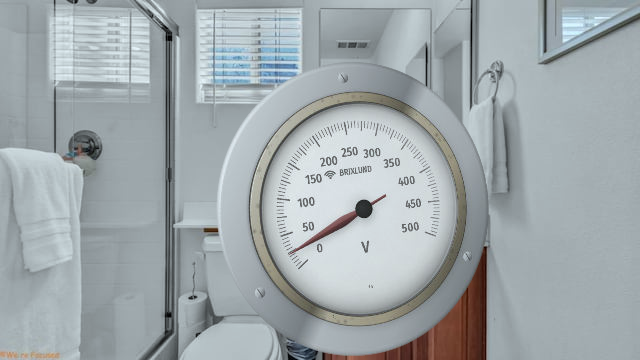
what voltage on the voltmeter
25 V
